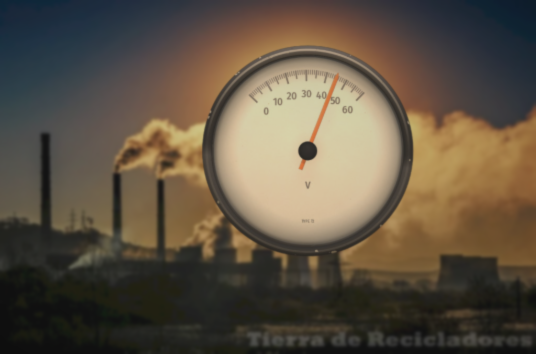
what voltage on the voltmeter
45 V
